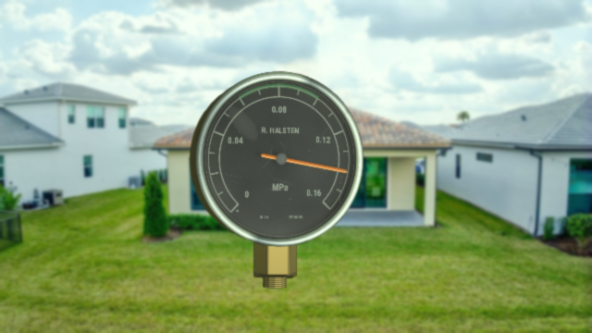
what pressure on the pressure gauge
0.14 MPa
